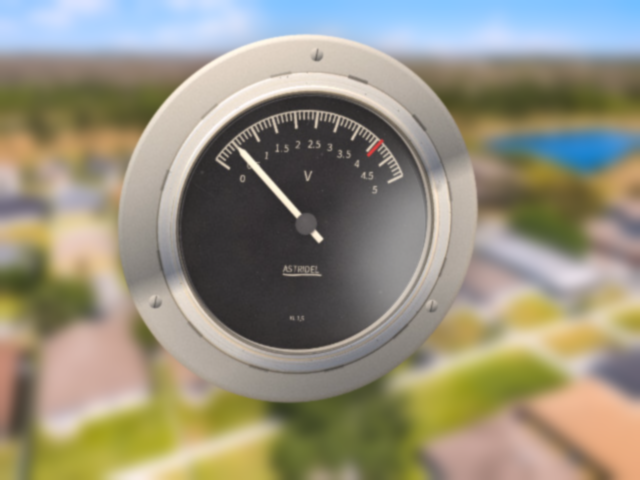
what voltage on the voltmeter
0.5 V
